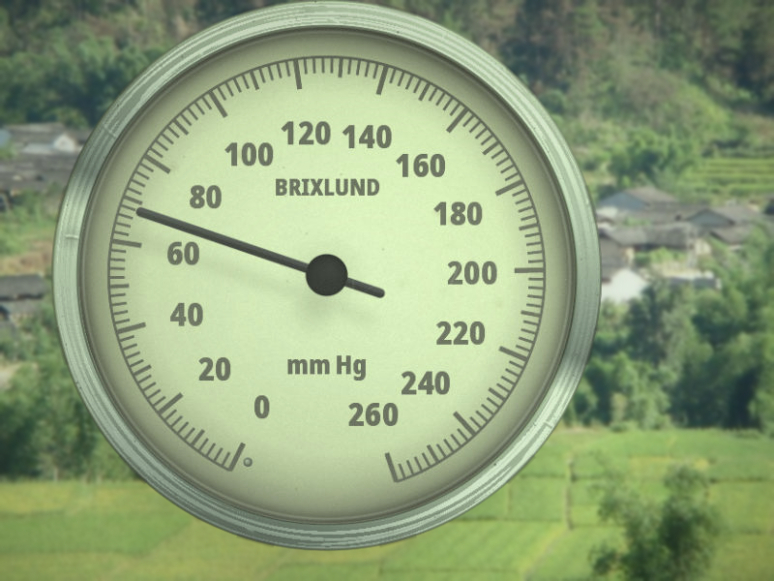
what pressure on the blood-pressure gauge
68 mmHg
